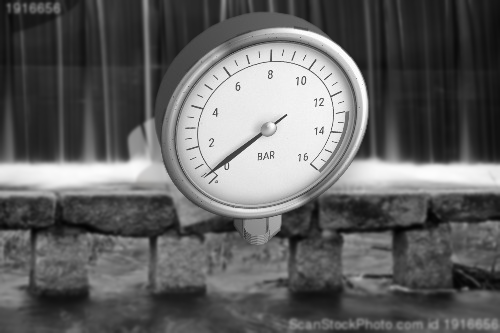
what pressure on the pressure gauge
0.5 bar
